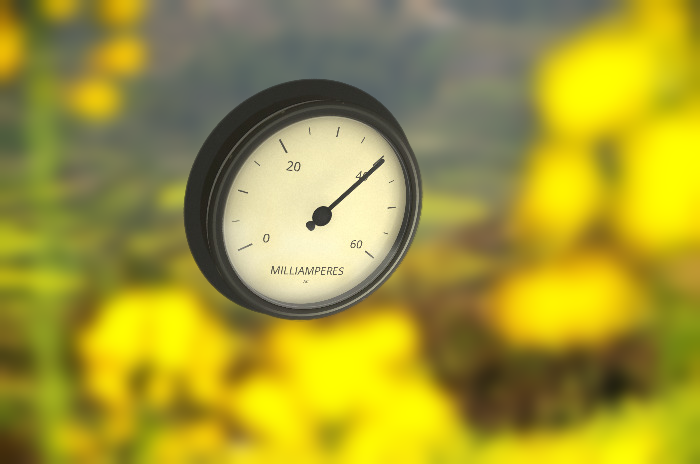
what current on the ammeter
40 mA
